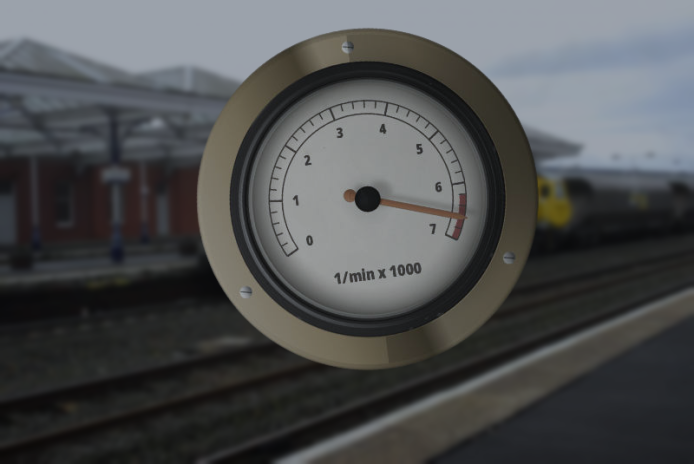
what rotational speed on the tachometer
6600 rpm
